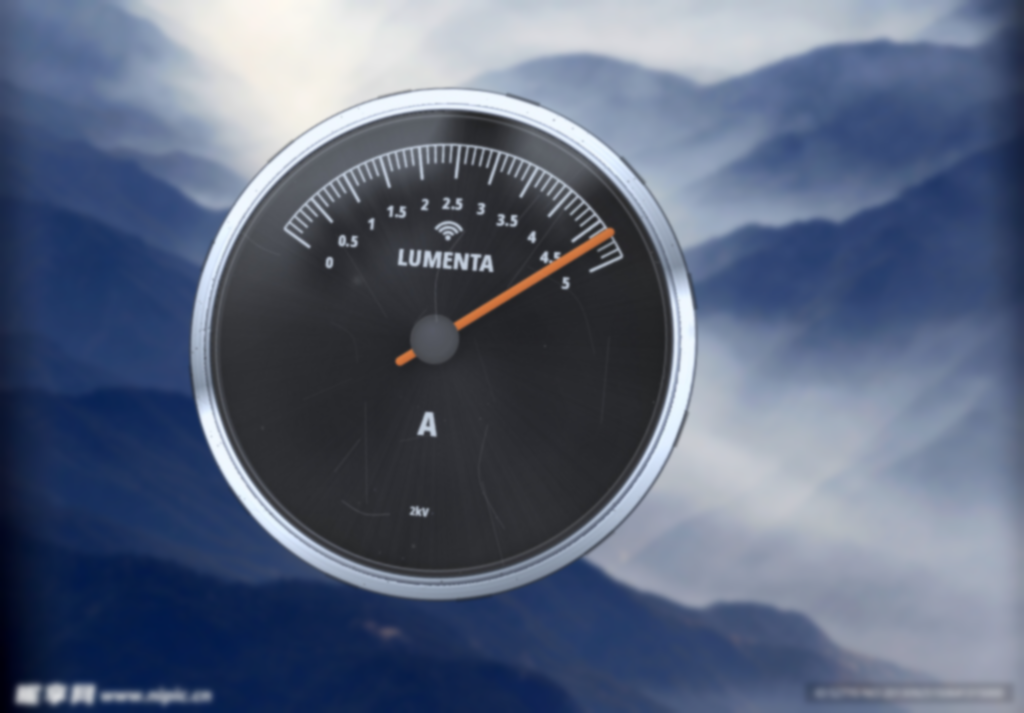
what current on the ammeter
4.7 A
